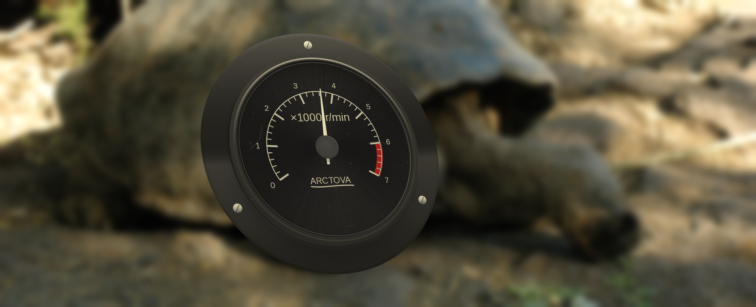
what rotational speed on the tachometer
3600 rpm
